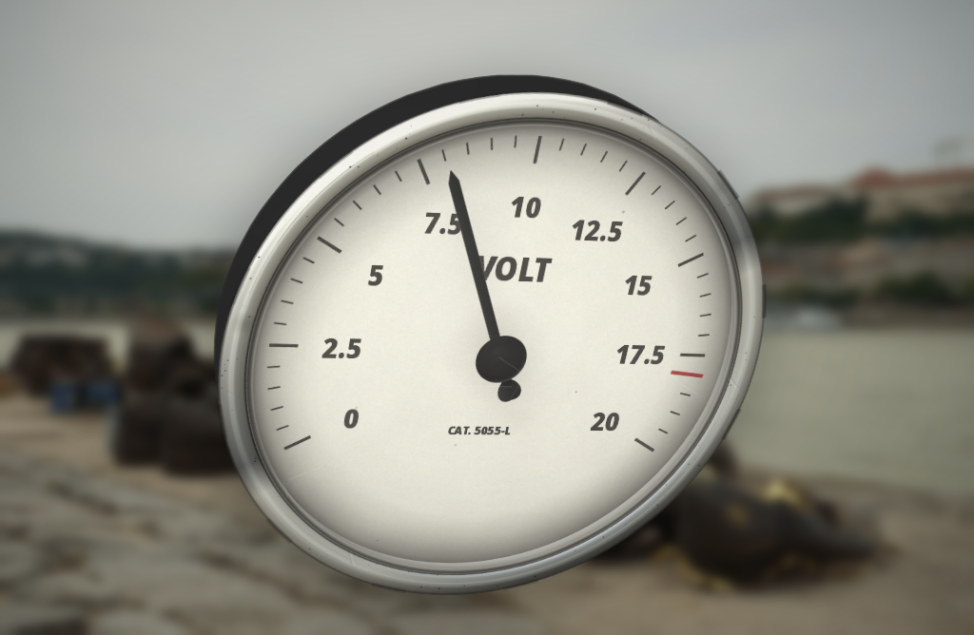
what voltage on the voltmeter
8 V
